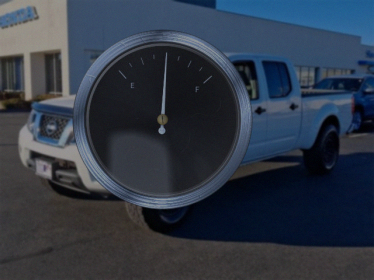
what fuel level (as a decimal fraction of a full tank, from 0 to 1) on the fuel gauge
0.5
